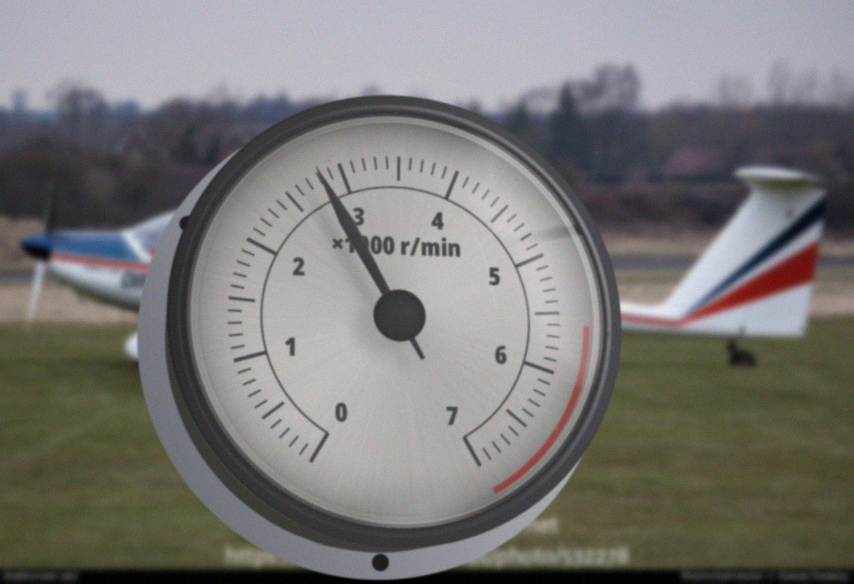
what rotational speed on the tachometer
2800 rpm
